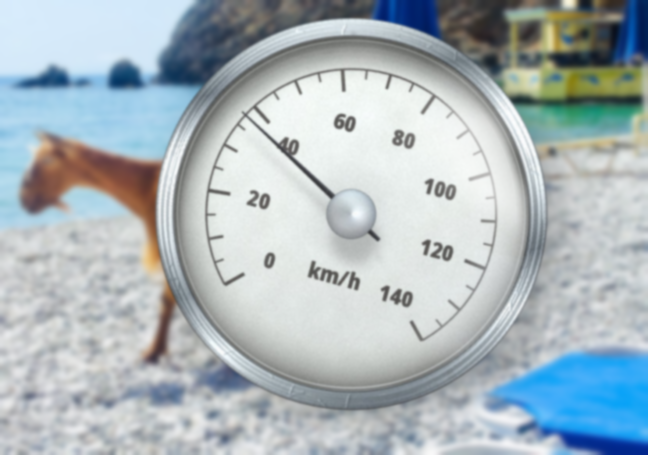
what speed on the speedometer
37.5 km/h
